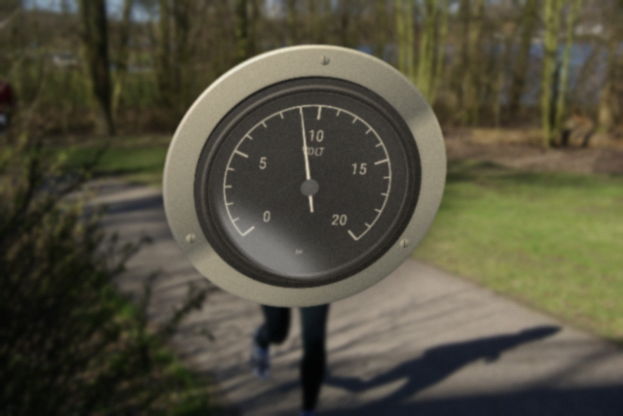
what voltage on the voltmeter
9 V
